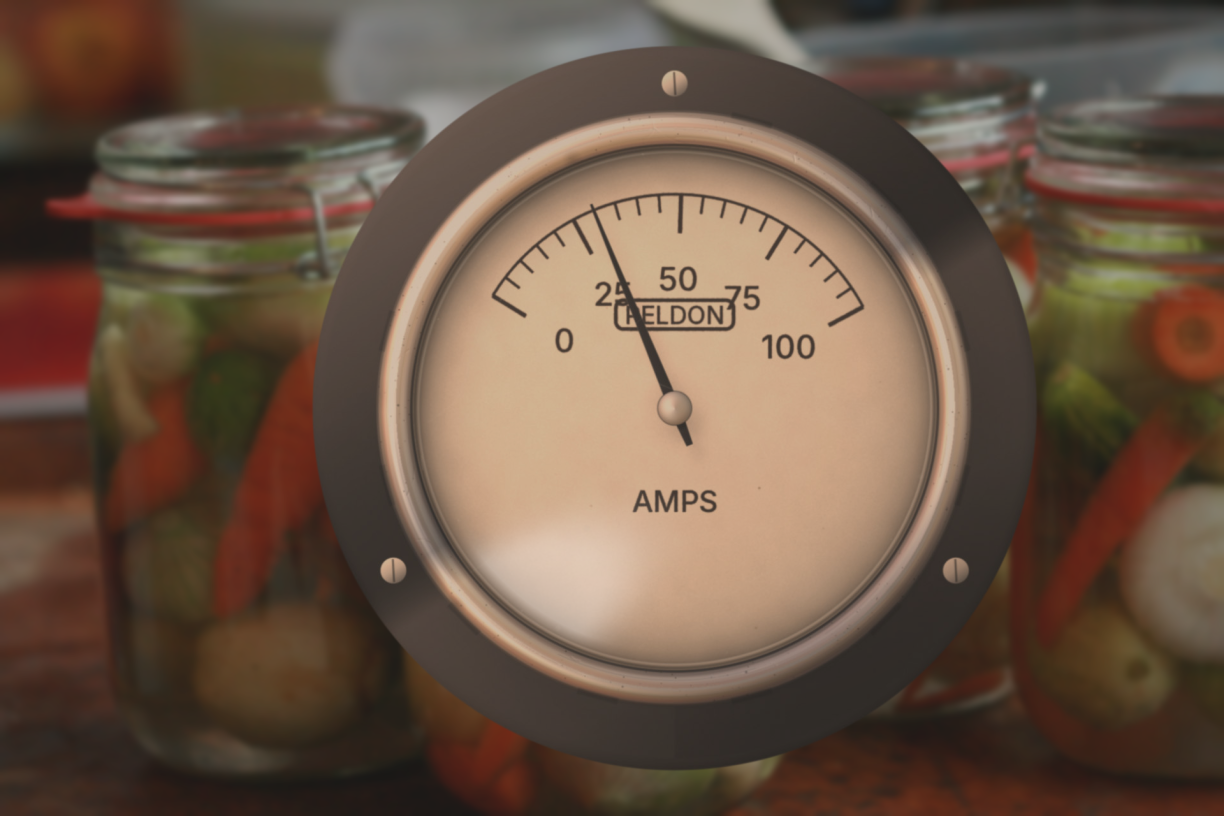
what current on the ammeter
30 A
